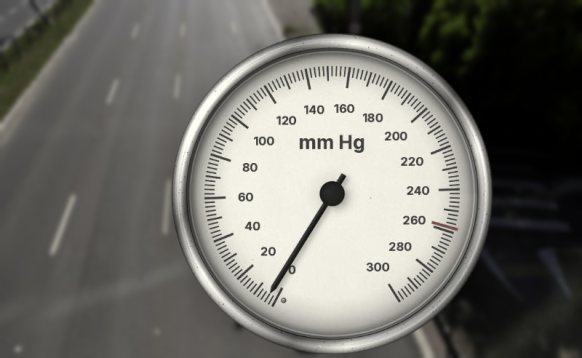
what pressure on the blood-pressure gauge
4 mmHg
